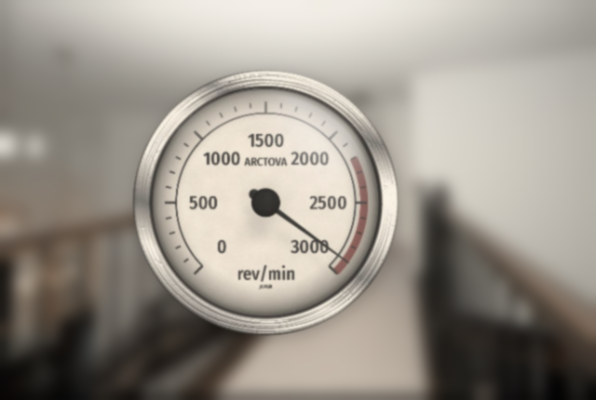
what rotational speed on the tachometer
2900 rpm
